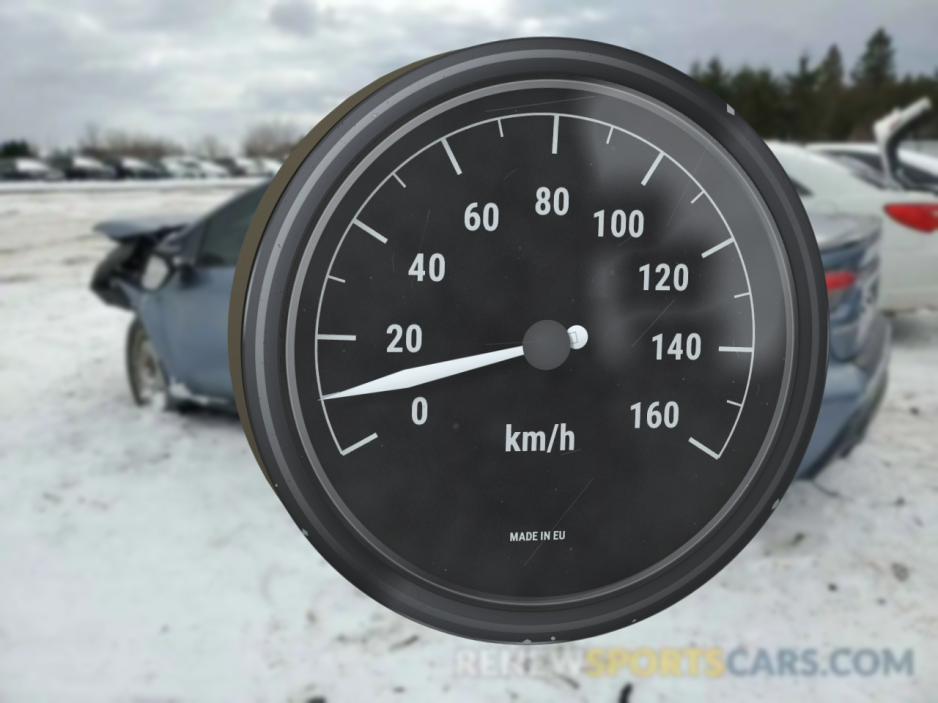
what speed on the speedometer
10 km/h
